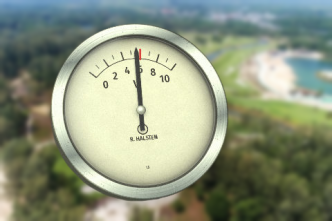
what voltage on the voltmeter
5.5 V
